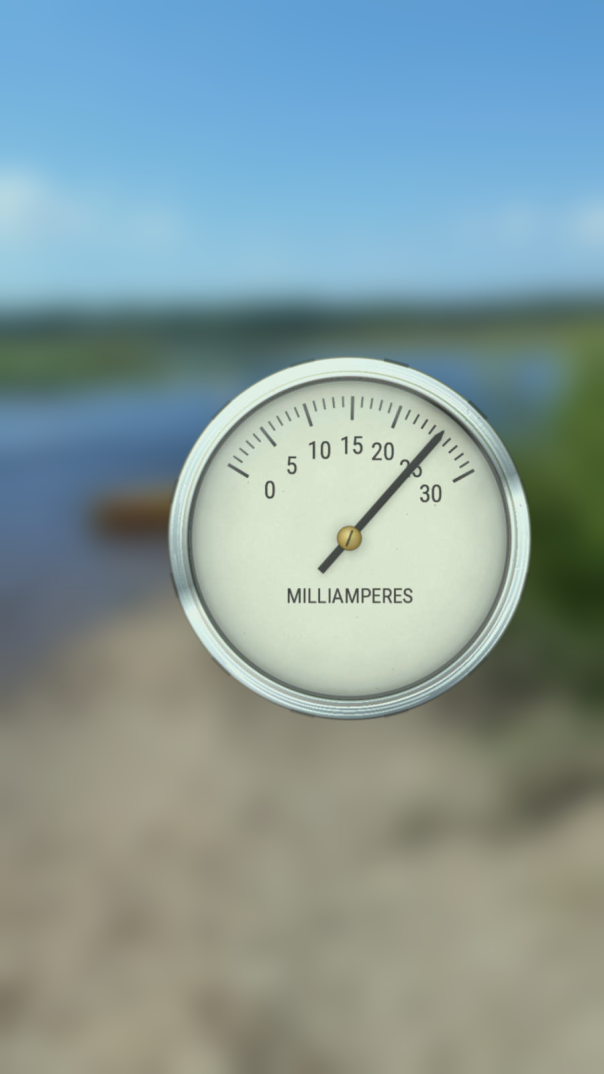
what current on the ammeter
25 mA
